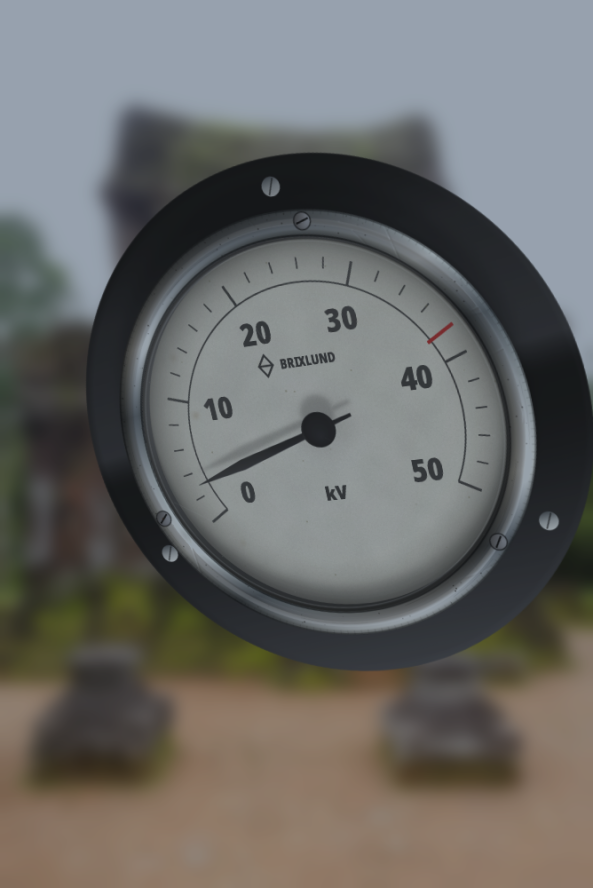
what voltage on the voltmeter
3 kV
